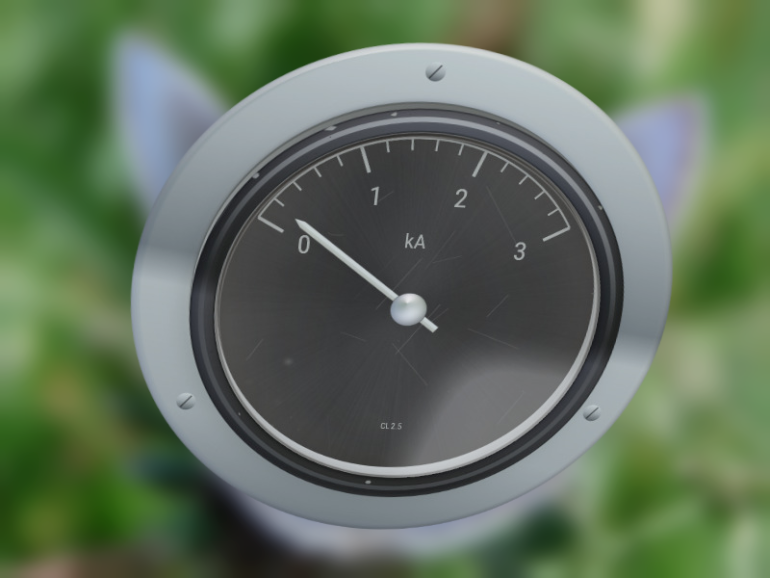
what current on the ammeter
0.2 kA
